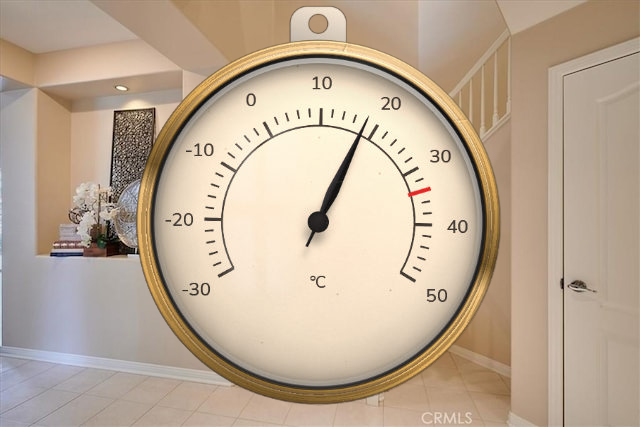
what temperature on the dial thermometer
18 °C
